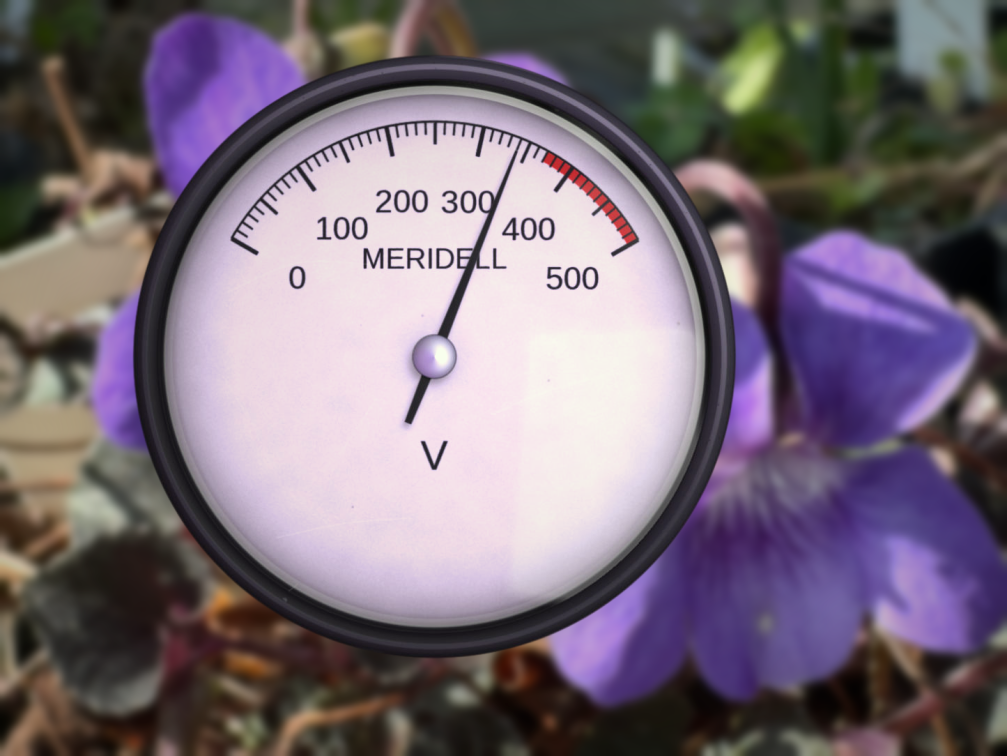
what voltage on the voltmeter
340 V
